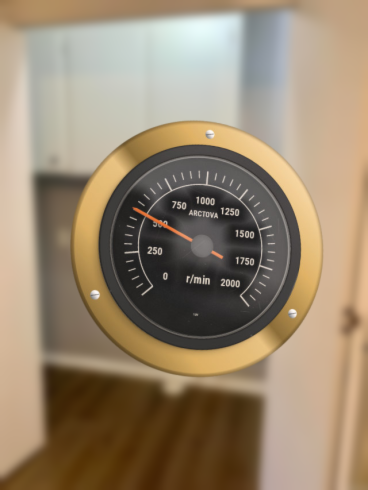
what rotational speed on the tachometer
500 rpm
